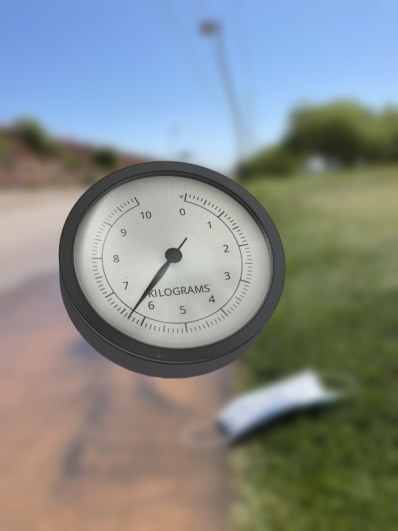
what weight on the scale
6.3 kg
